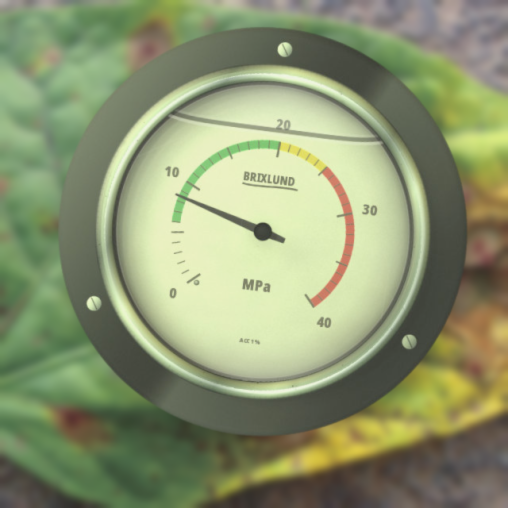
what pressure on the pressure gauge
8.5 MPa
